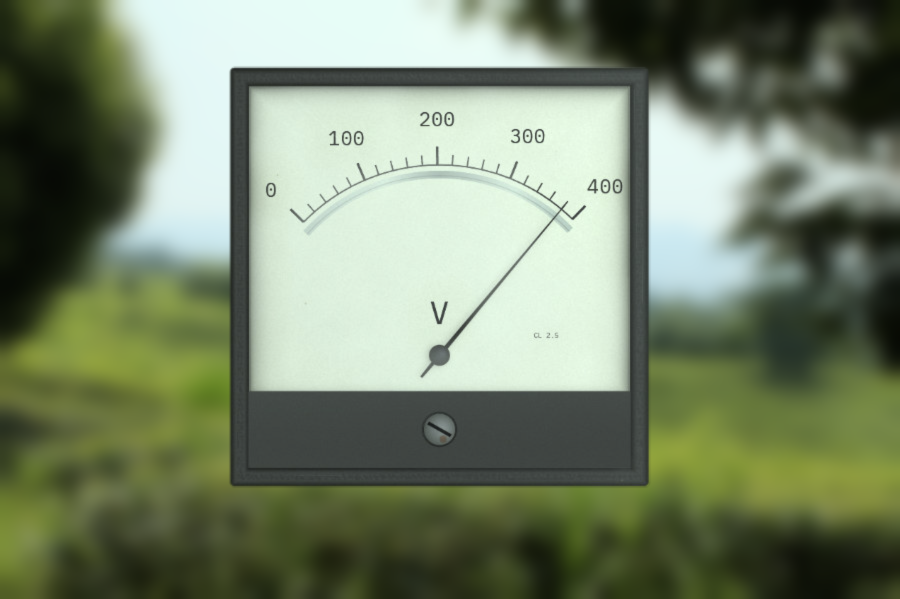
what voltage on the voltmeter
380 V
